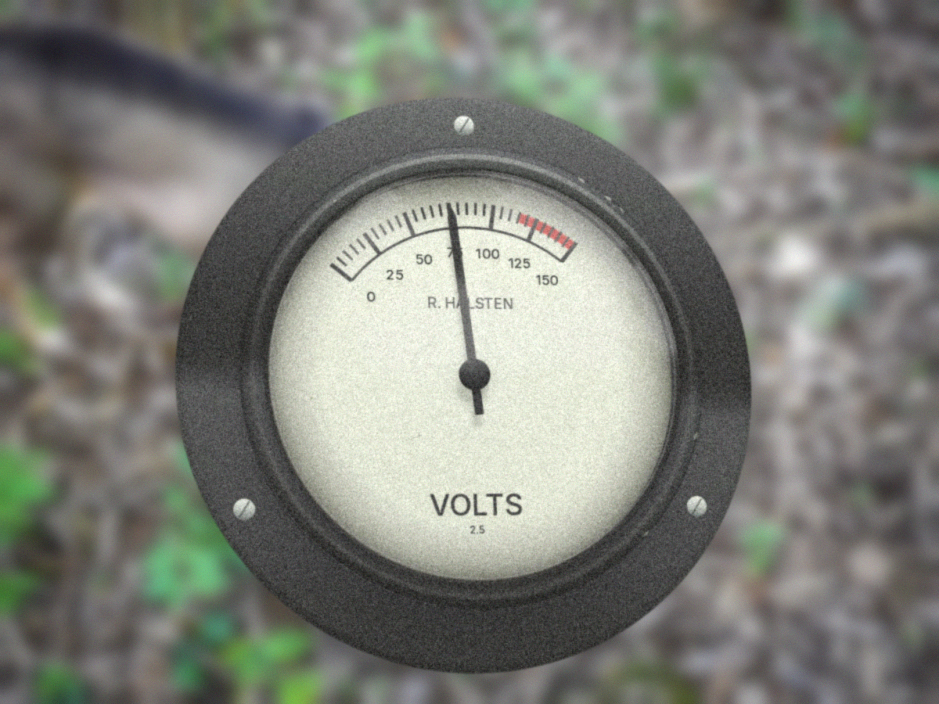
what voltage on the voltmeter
75 V
